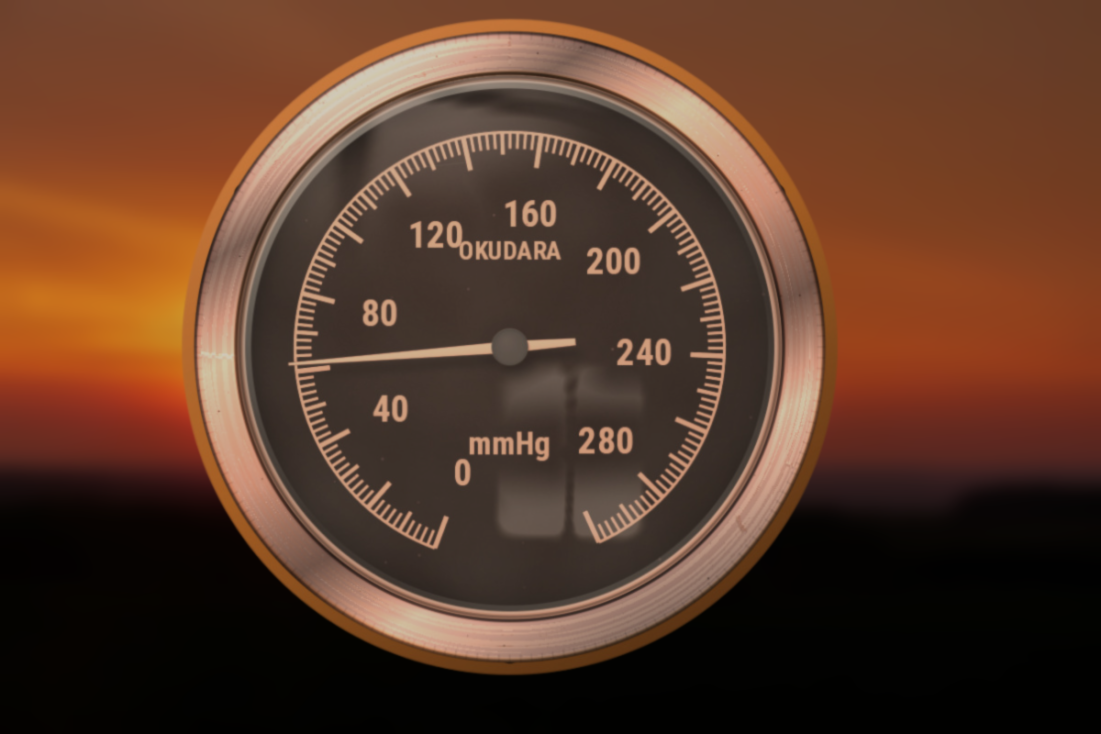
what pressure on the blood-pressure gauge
62 mmHg
